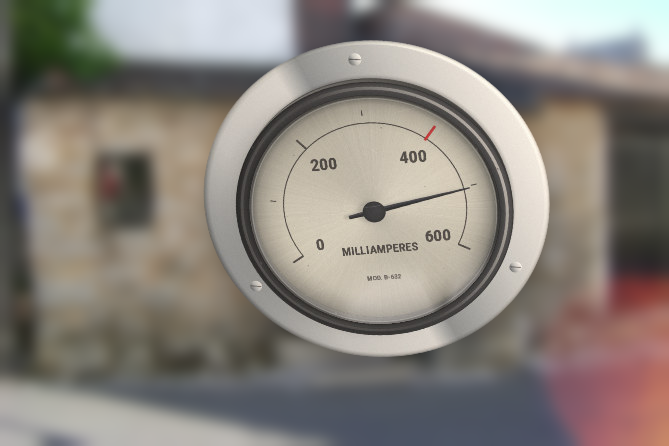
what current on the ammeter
500 mA
